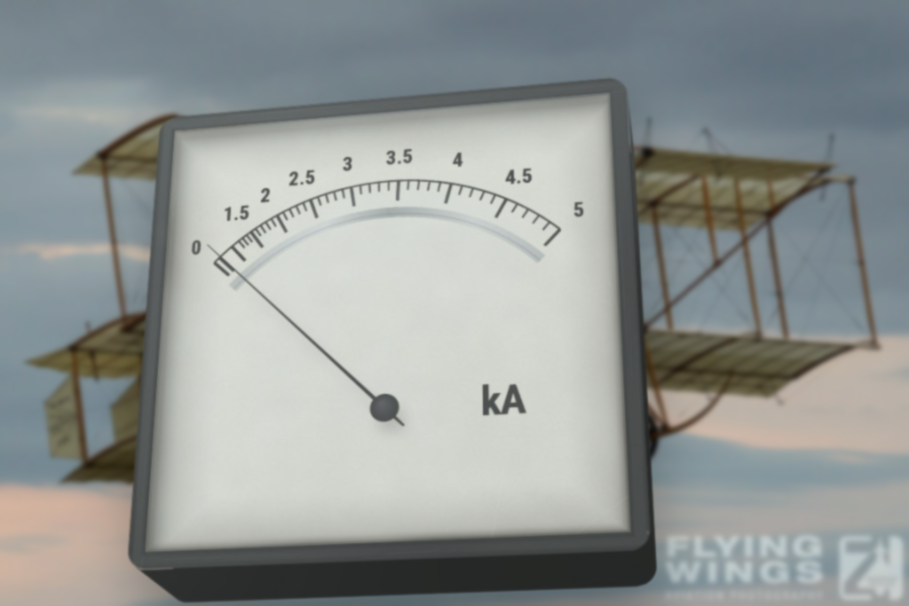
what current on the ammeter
0.5 kA
